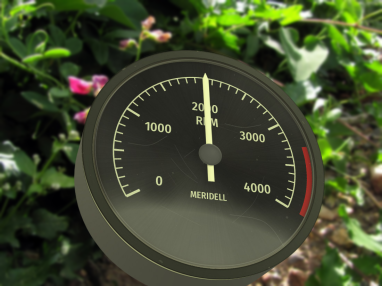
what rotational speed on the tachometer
2000 rpm
